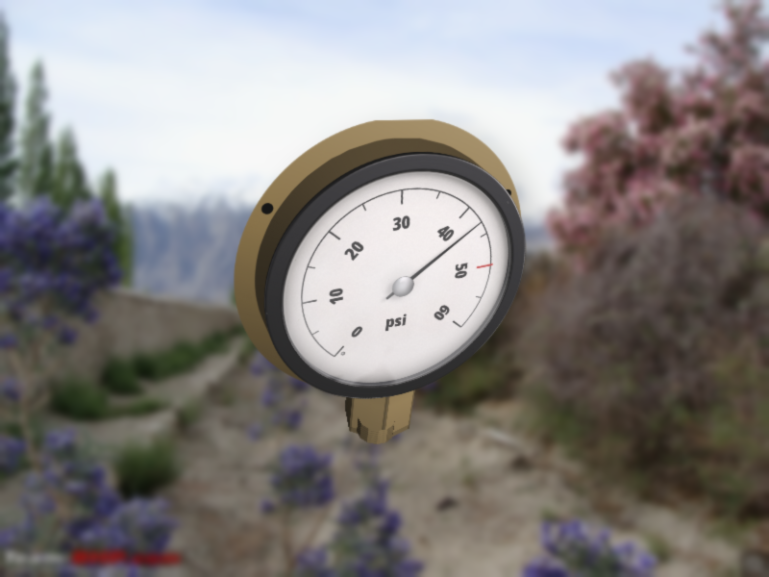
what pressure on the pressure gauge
42.5 psi
